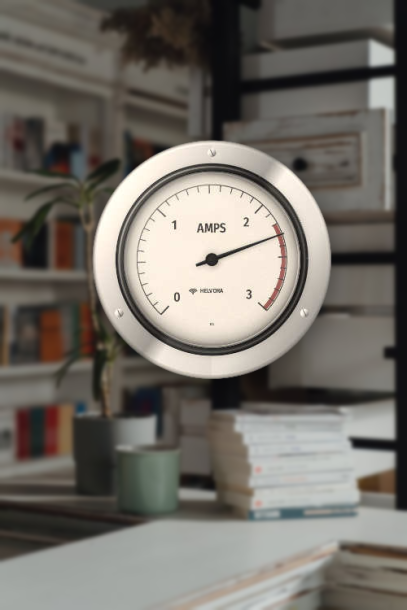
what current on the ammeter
2.3 A
